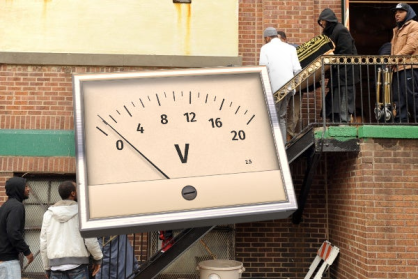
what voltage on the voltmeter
1 V
